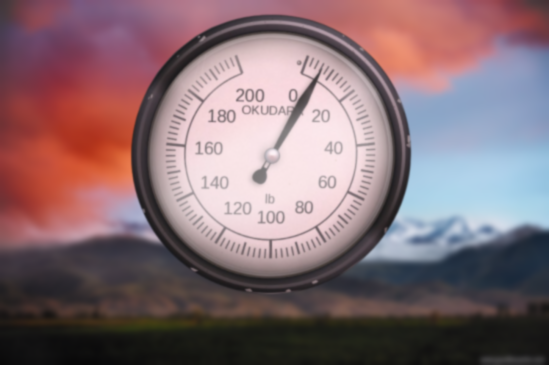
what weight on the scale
6 lb
